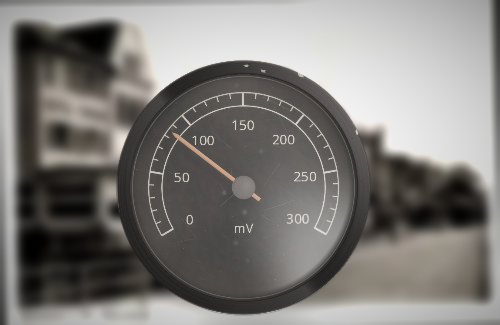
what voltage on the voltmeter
85 mV
